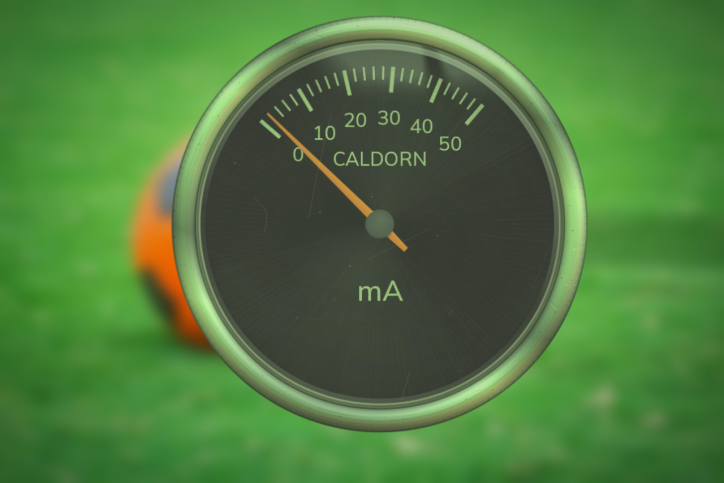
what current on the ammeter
2 mA
